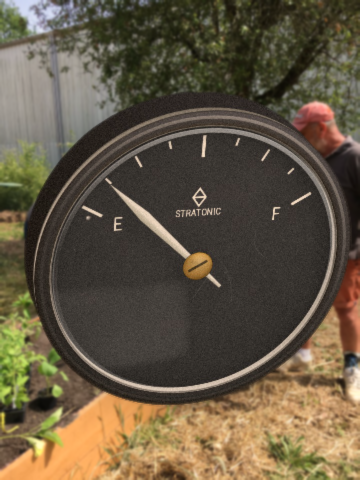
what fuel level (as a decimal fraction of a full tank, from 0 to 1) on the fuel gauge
0.125
